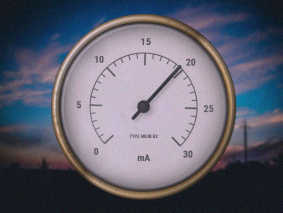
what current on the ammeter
19.5 mA
